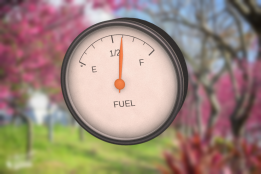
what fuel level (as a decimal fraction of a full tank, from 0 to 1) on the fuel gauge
0.625
